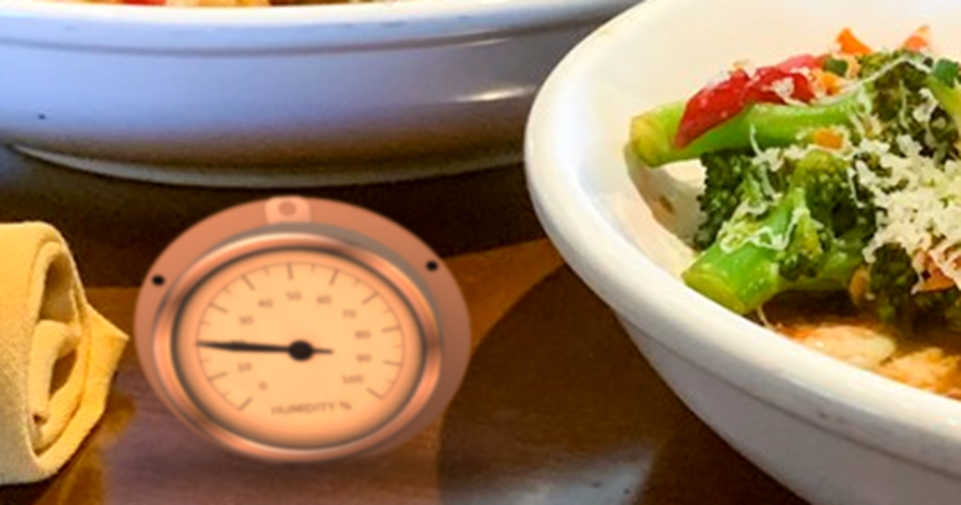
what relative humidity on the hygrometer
20 %
